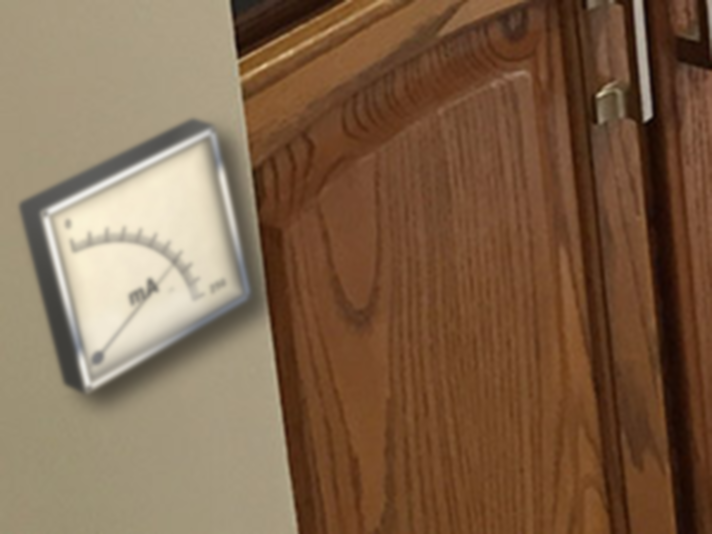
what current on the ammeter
175 mA
